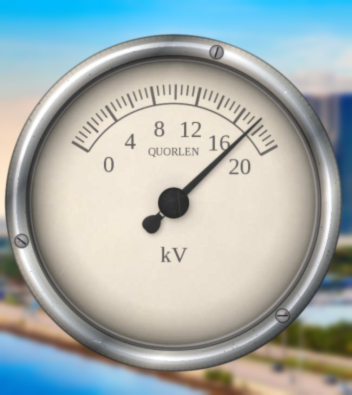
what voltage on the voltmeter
17.5 kV
